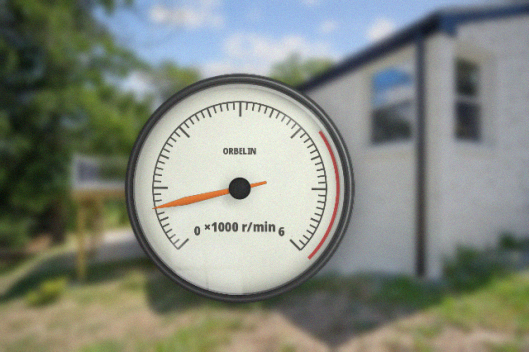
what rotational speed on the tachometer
700 rpm
